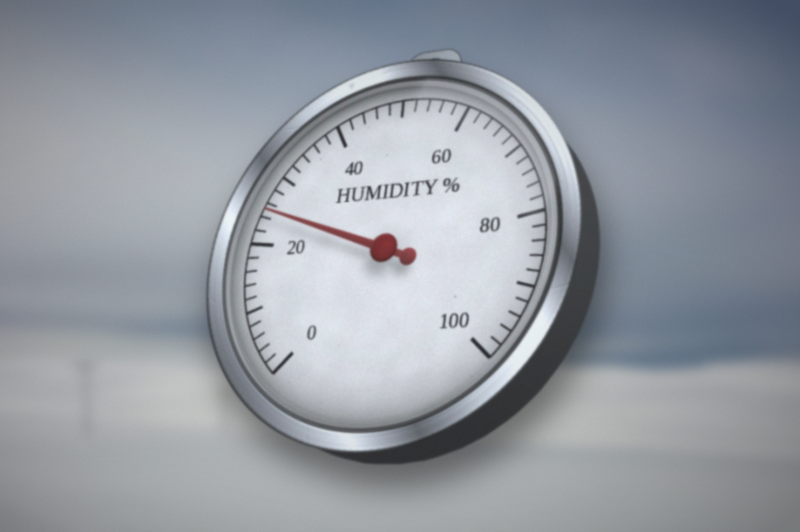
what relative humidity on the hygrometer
25 %
